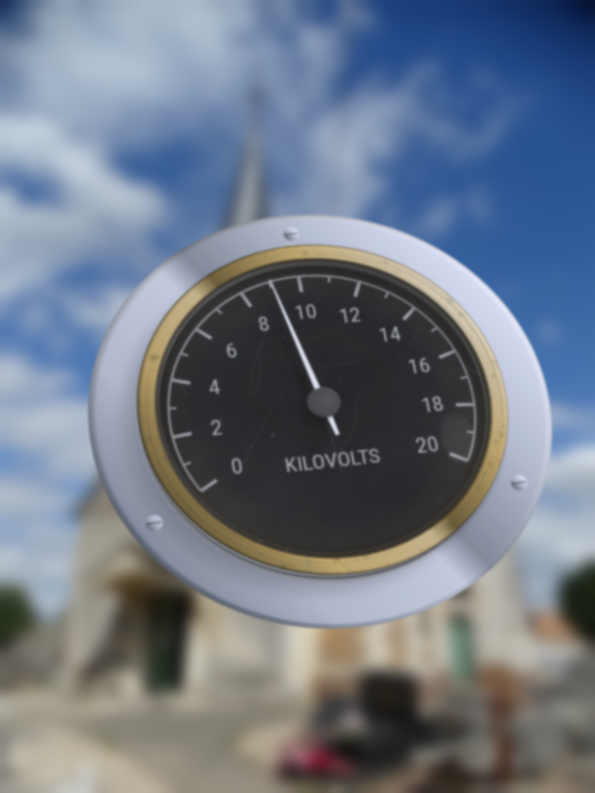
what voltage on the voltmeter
9 kV
